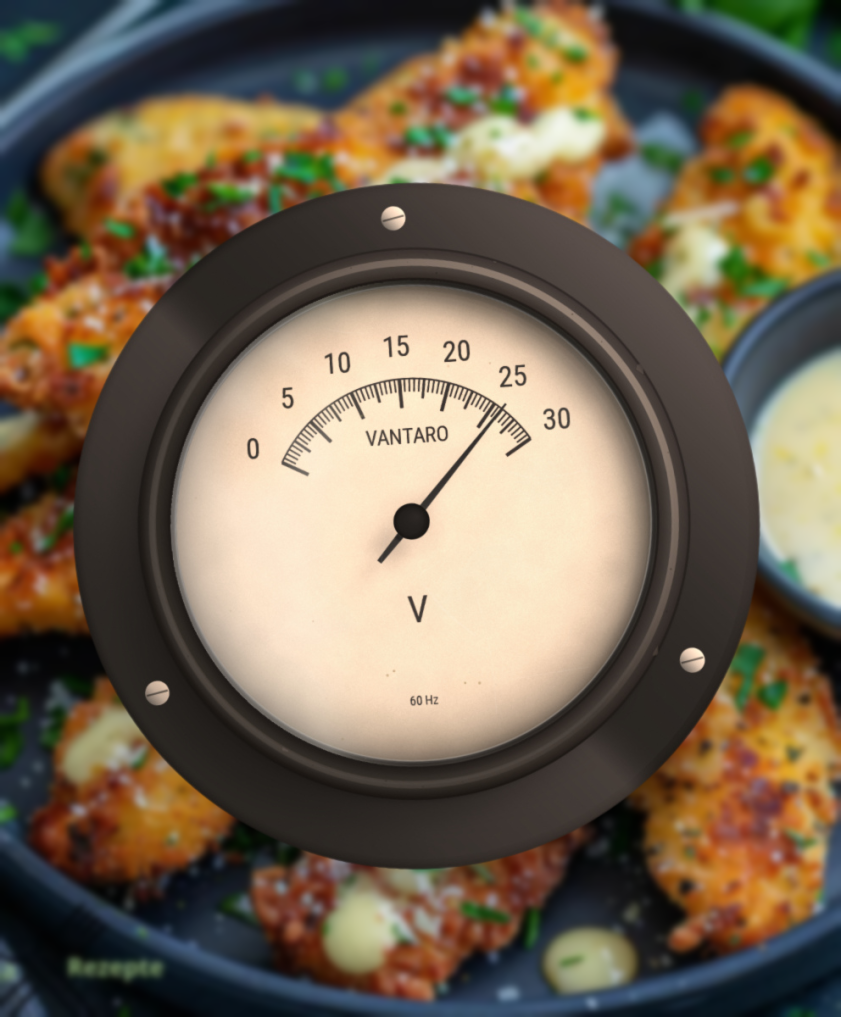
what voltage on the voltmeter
26 V
